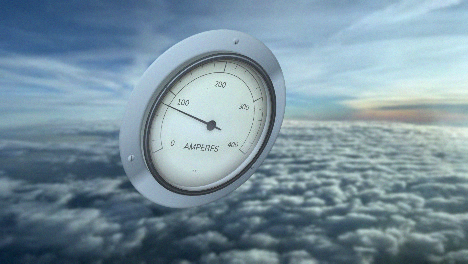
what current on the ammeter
80 A
